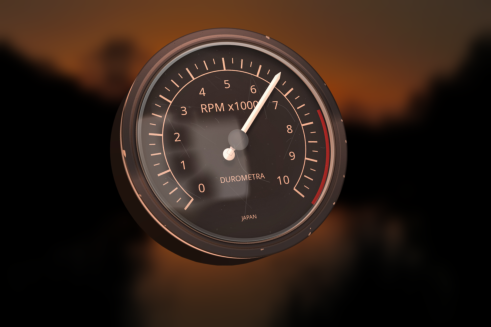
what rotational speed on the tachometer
6500 rpm
